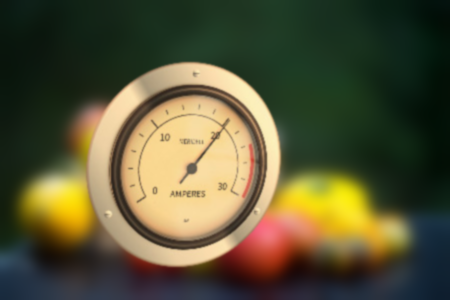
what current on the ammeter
20 A
